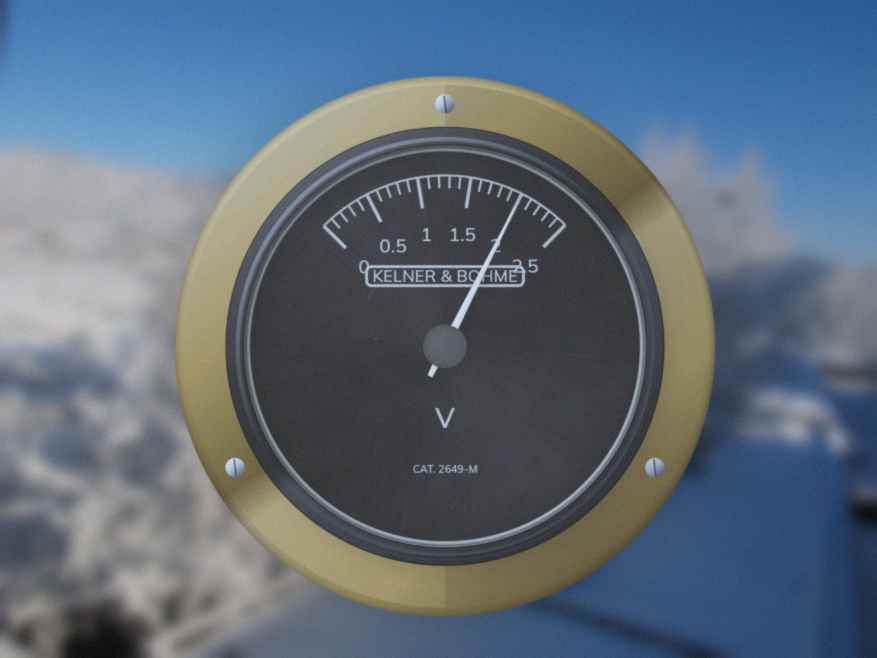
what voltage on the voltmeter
2 V
